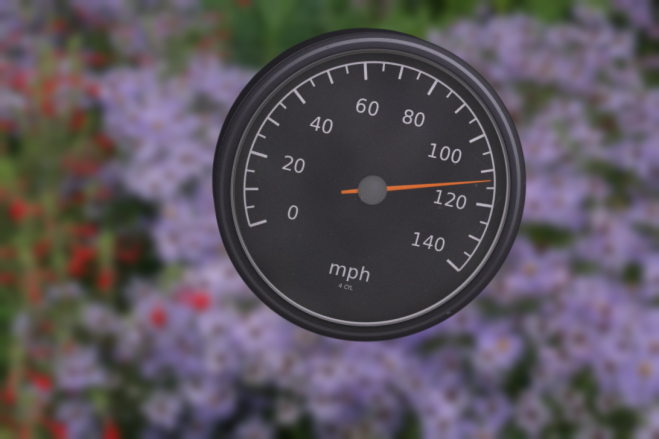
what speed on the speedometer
112.5 mph
